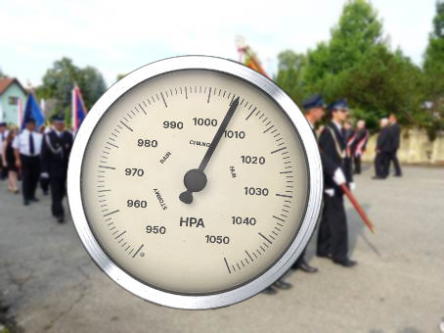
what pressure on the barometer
1006 hPa
